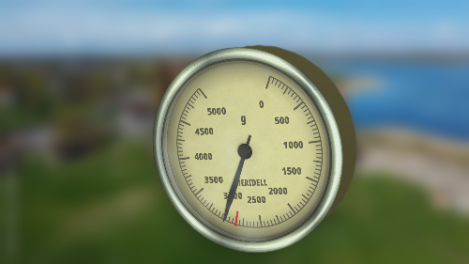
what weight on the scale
3000 g
